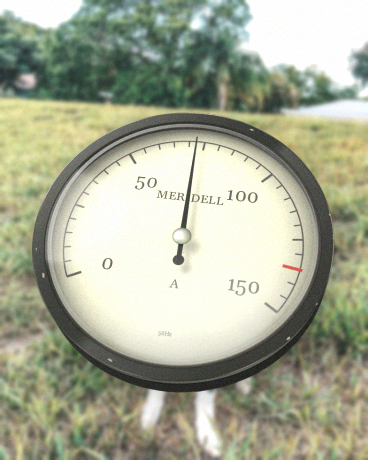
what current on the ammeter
72.5 A
